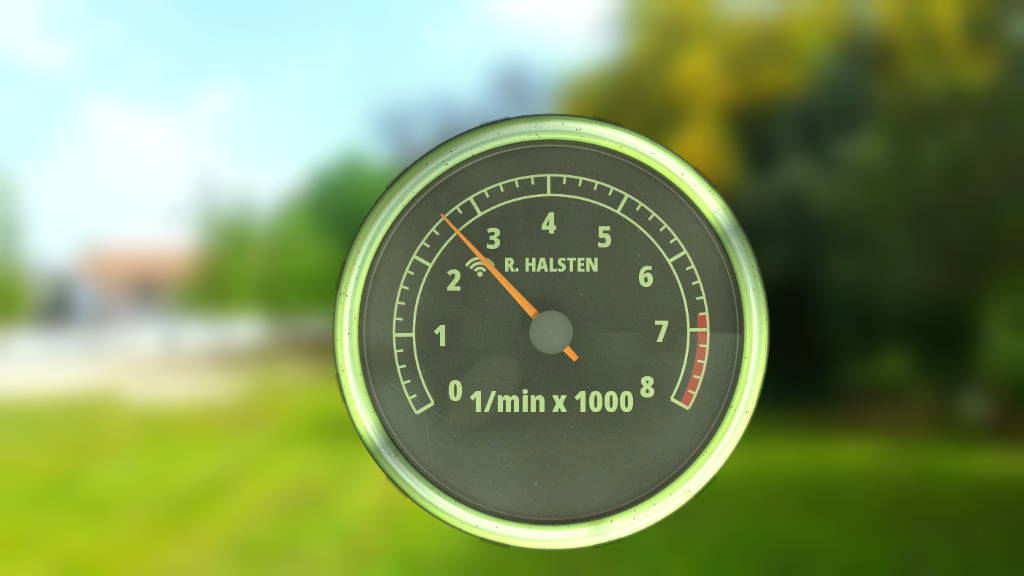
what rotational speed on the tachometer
2600 rpm
